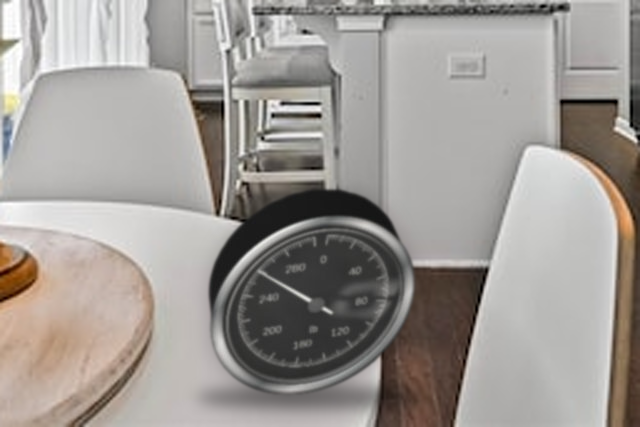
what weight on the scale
260 lb
